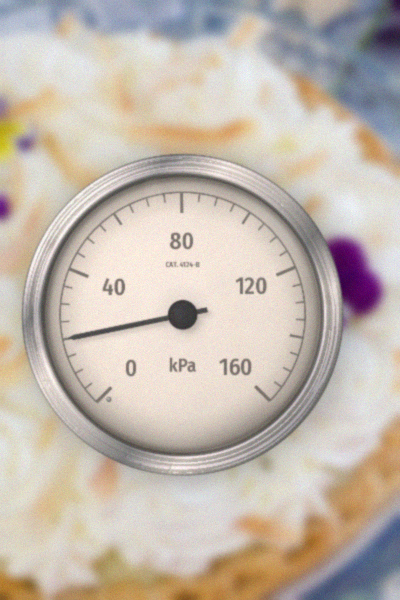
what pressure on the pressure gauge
20 kPa
